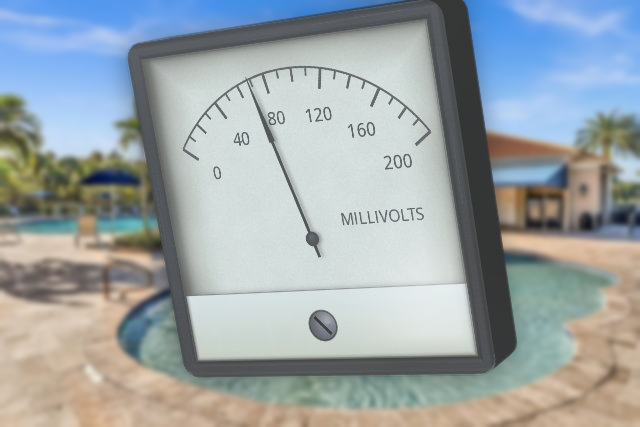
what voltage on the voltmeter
70 mV
